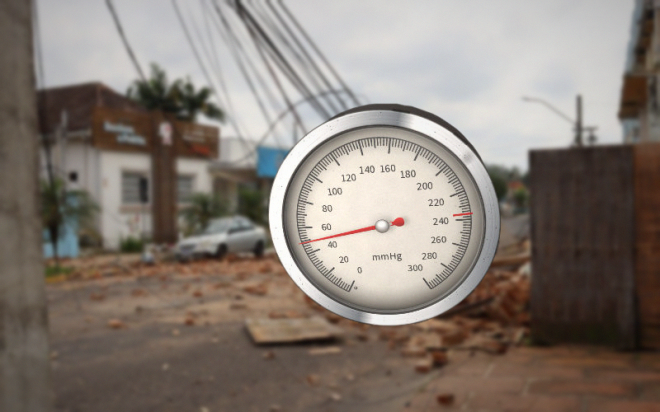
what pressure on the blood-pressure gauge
50 mmHg
